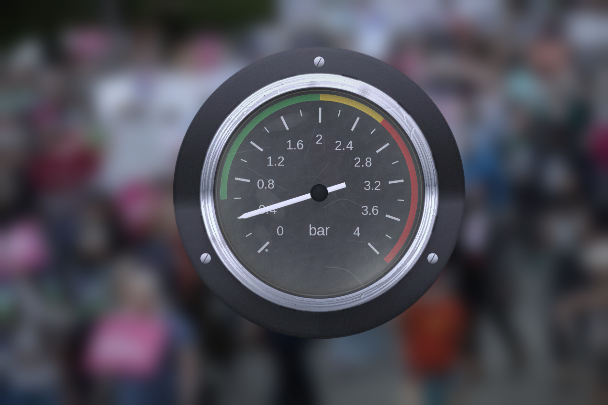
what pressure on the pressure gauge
0.4 bar
